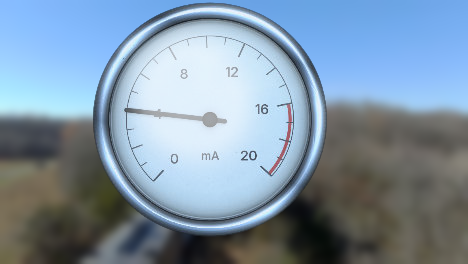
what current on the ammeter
4 mA
